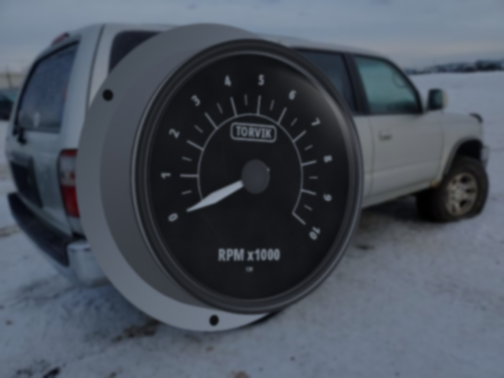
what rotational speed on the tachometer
0 rpm
